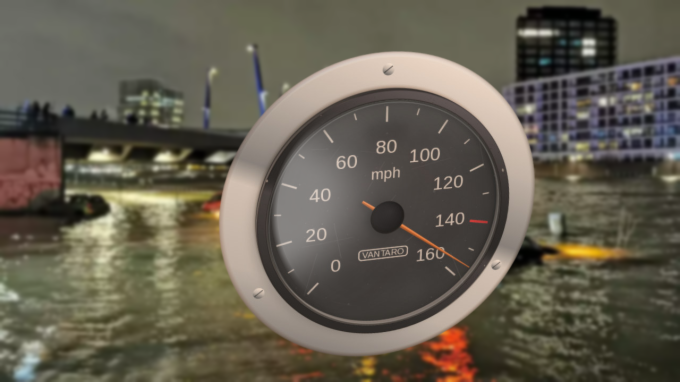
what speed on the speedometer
155 mph
